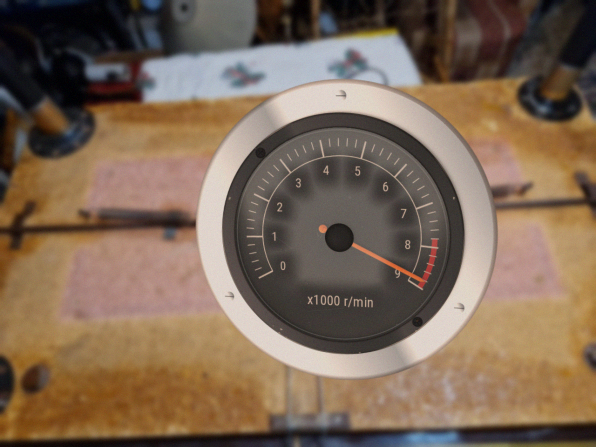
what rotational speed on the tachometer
8800 rpm
